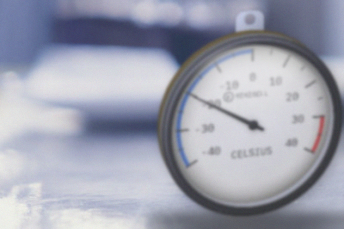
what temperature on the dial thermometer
-20 °C
